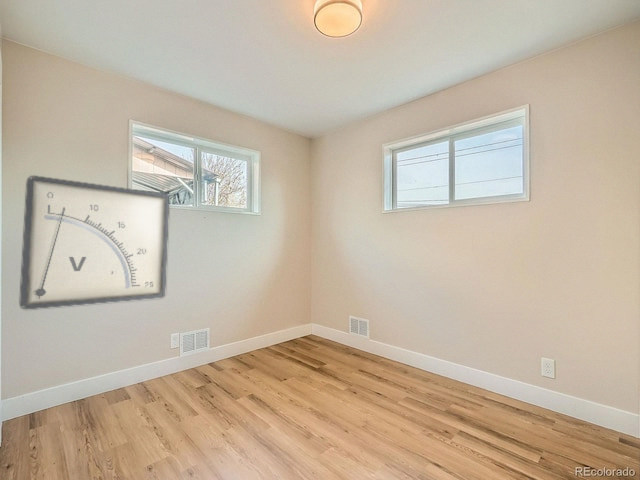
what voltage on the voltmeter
5 V
